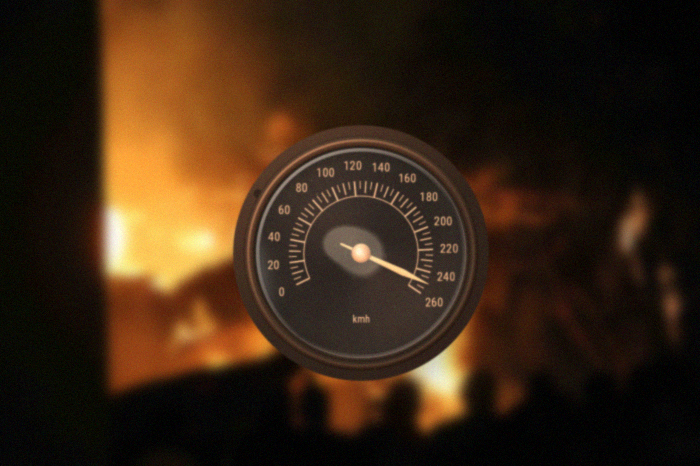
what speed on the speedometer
250 km/h
